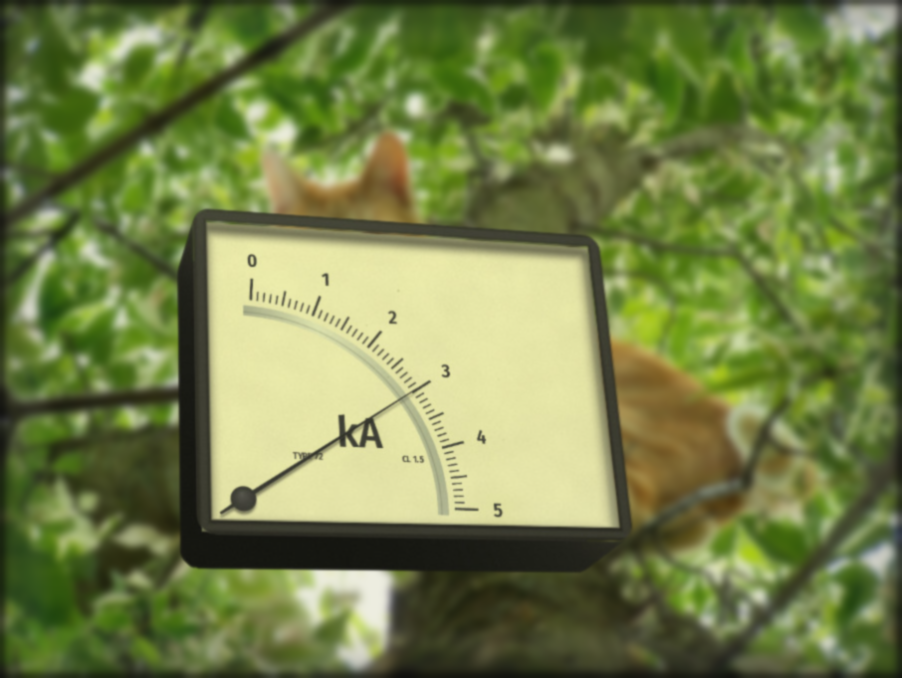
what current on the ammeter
3 kA
